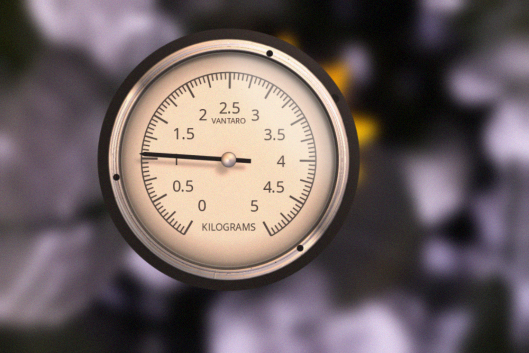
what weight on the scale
1.05 kg
